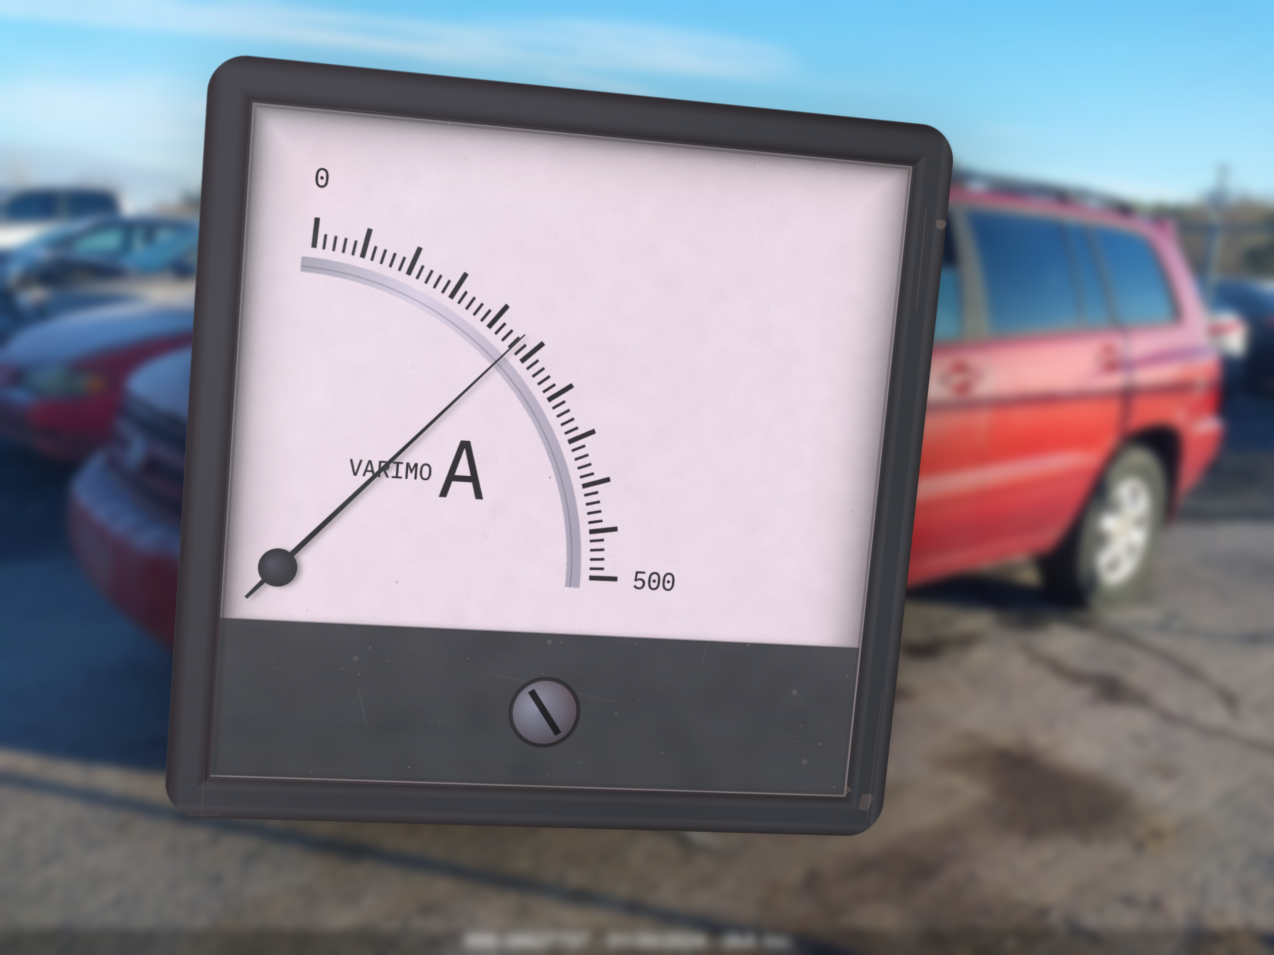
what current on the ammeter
230 A
